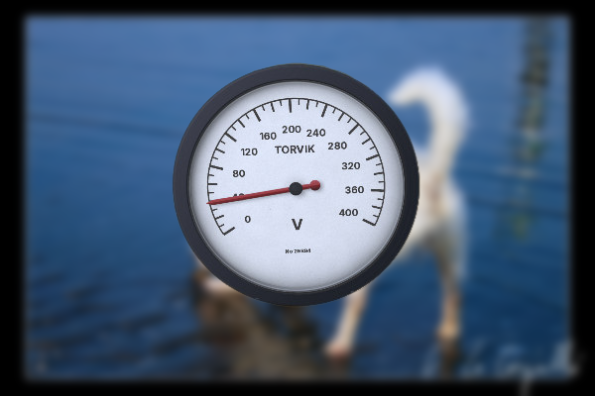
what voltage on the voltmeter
40 V
